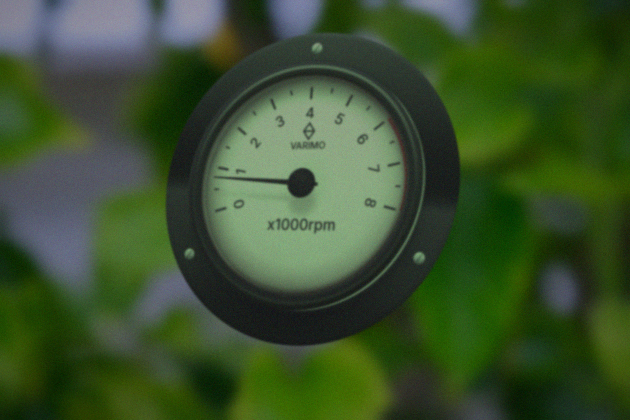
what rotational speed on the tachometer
750 rpm
